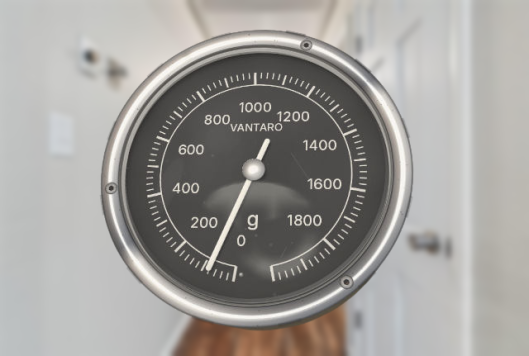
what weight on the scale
80 g
